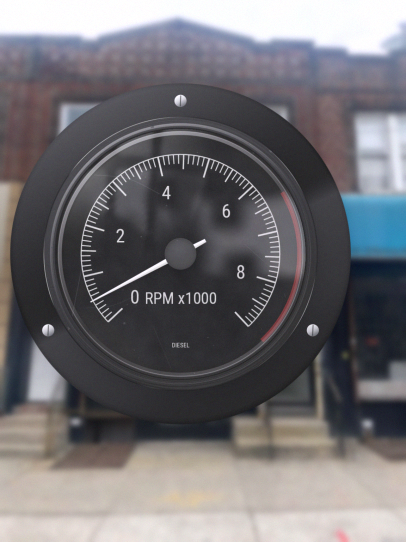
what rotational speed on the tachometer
500 rpm
